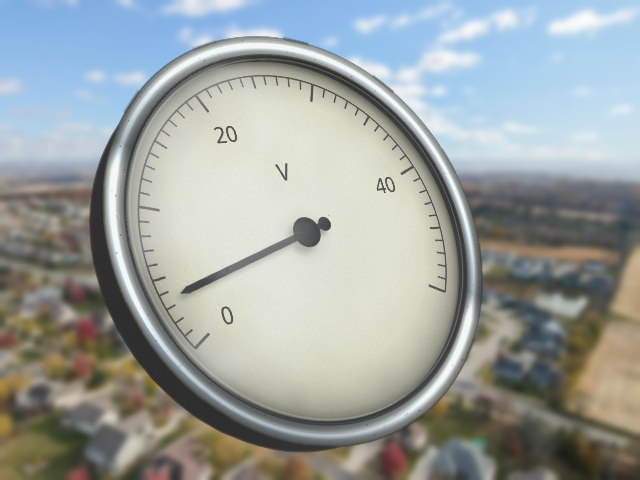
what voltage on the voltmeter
3.5 V
